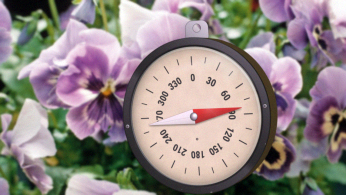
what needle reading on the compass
82.5 °
